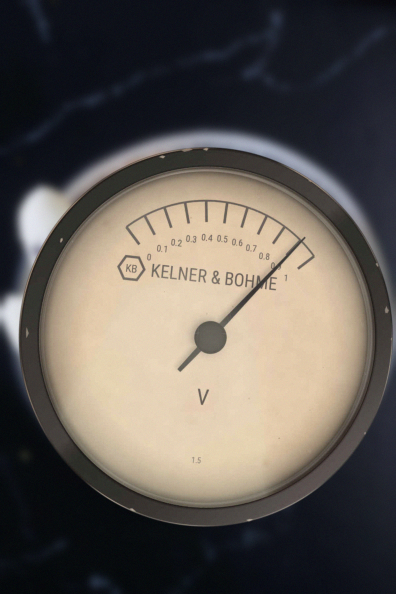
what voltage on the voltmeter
0.9 V
